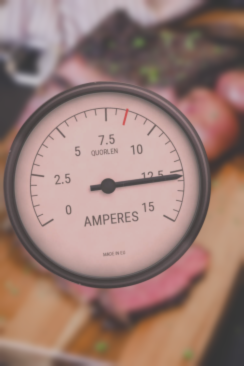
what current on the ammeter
12.75 A
